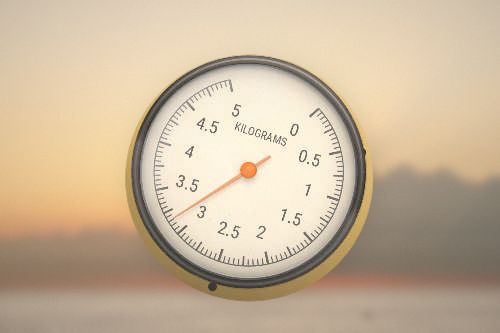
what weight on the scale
3.15 kg
